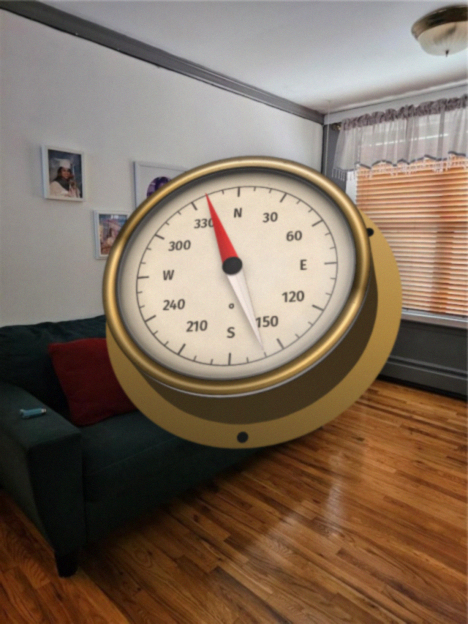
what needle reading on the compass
340 °
